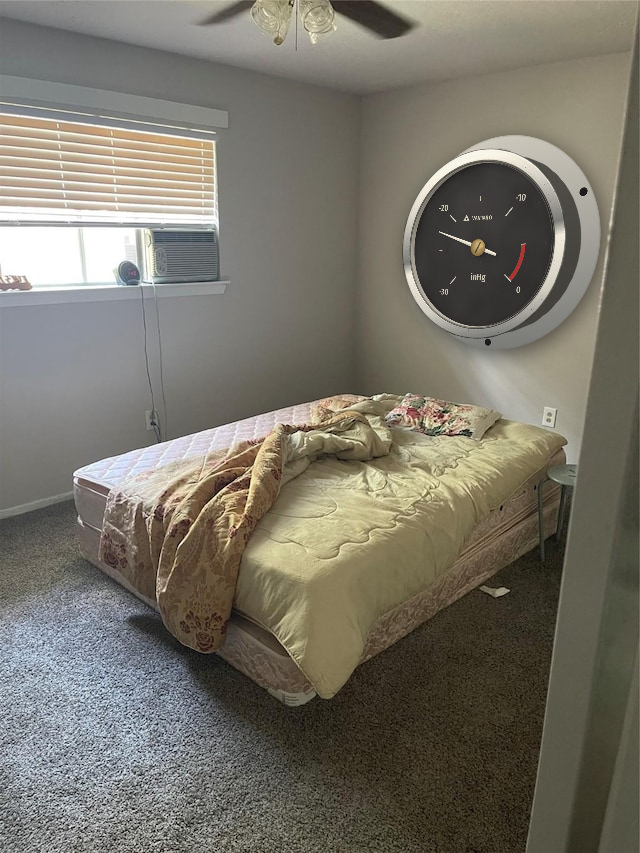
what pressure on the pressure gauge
-22.5 inHg
